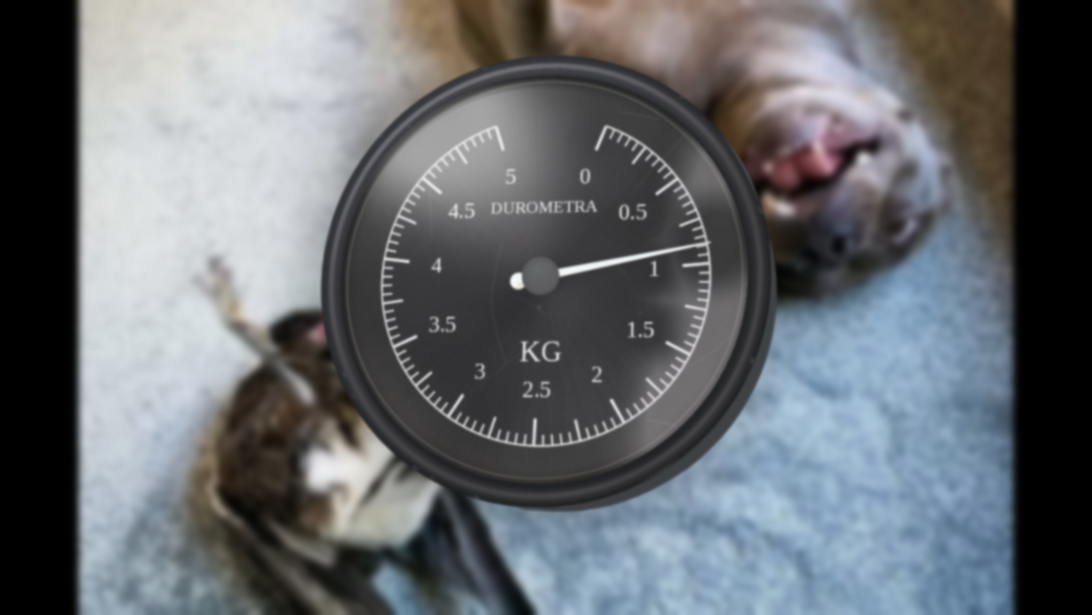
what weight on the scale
0.9 kg
